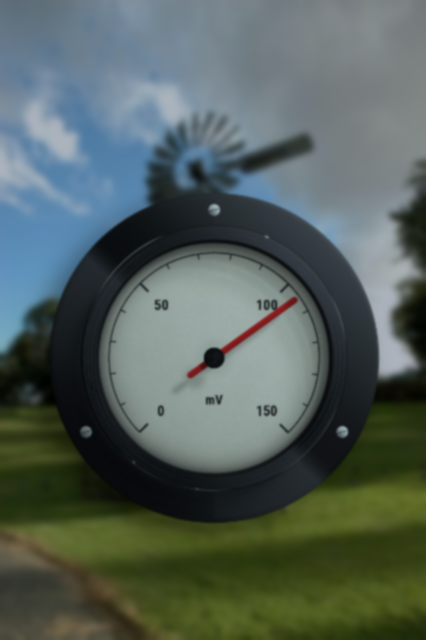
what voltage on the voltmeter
105 mV
